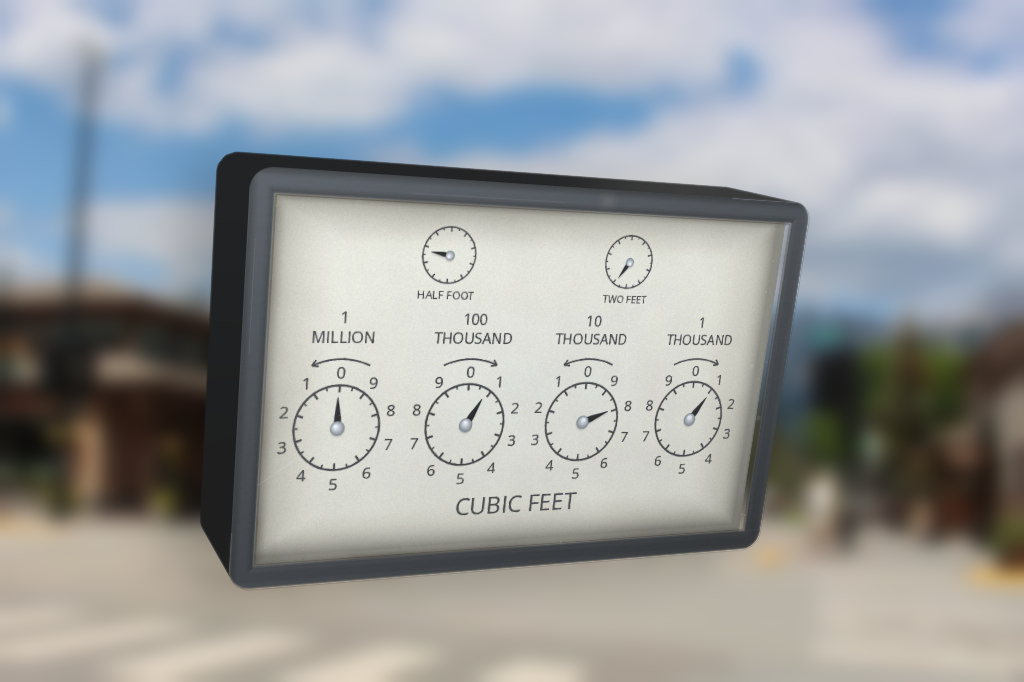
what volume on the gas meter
8100 ft³
